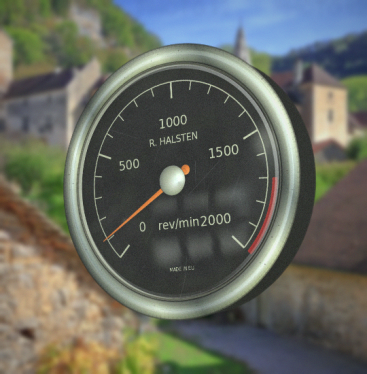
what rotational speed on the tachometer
100 rpm
